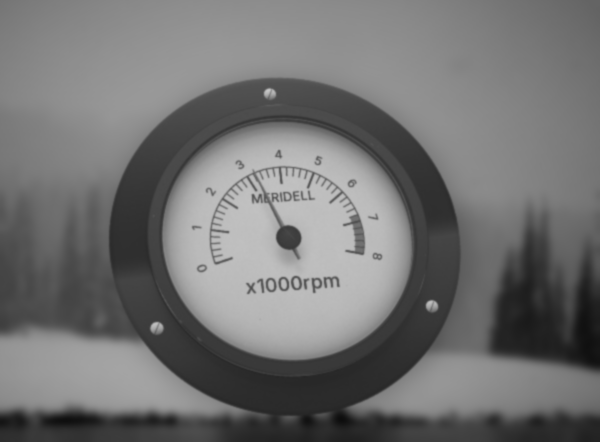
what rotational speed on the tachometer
3200 rpm
